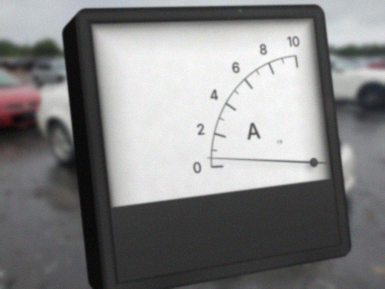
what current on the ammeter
0.5 A
